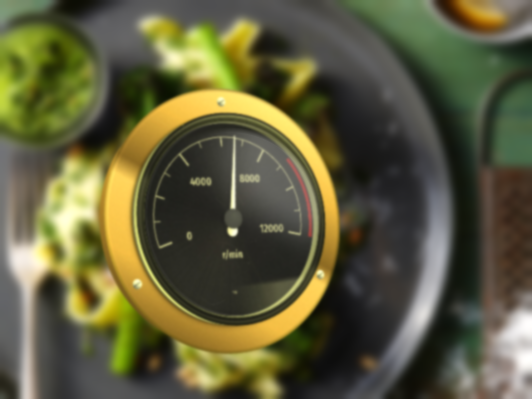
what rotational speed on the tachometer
6500 rpm
